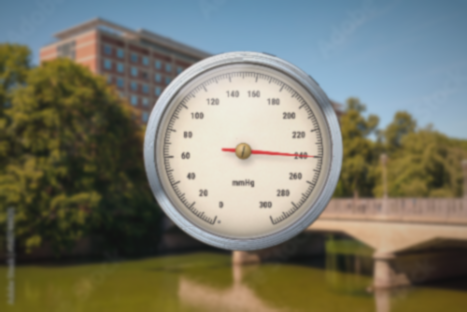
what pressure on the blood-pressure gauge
240 mmHg
